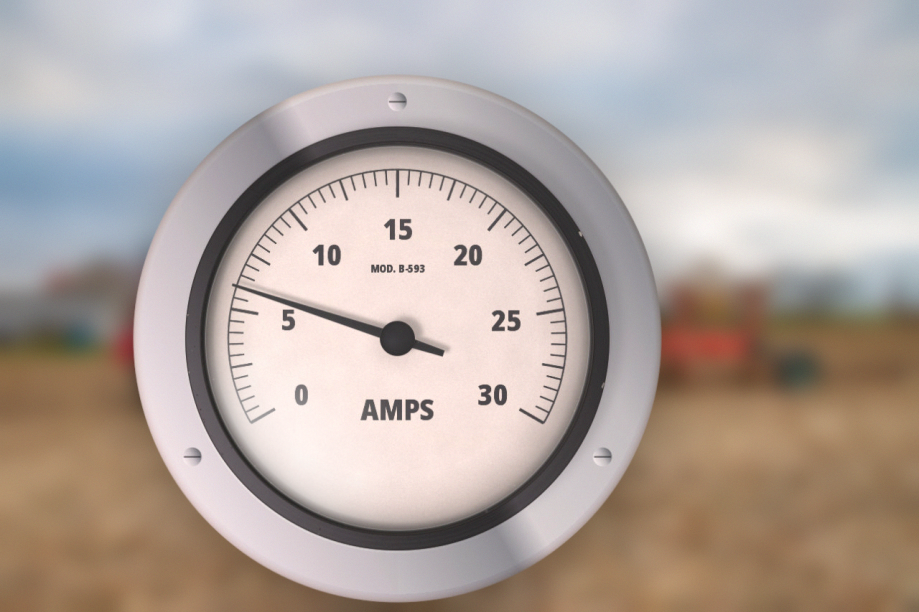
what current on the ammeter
6 A
